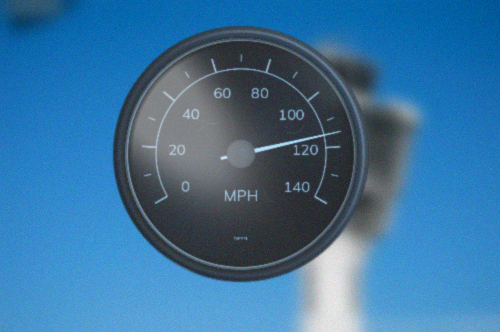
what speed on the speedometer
115 mph
